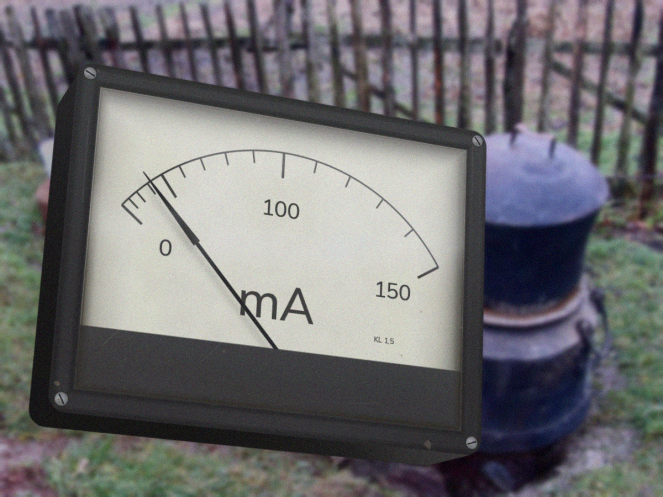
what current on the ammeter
40 mA
